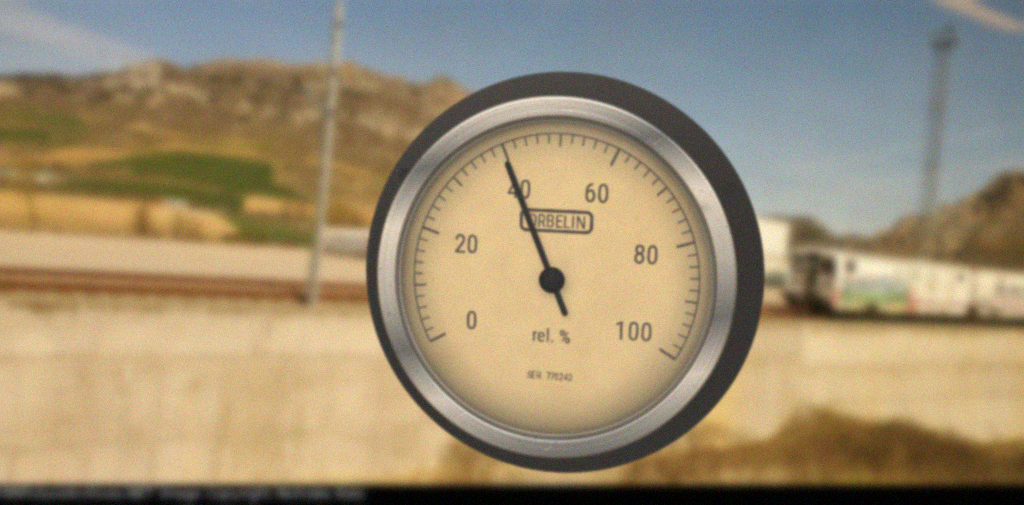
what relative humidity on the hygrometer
40 %
